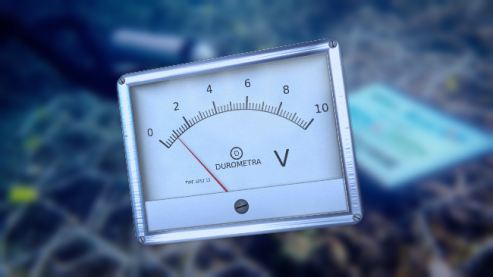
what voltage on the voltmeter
1 V
